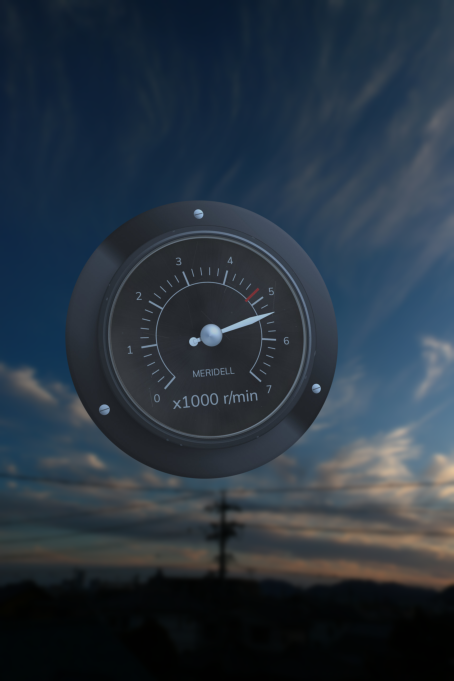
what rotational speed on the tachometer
5400 rpm
